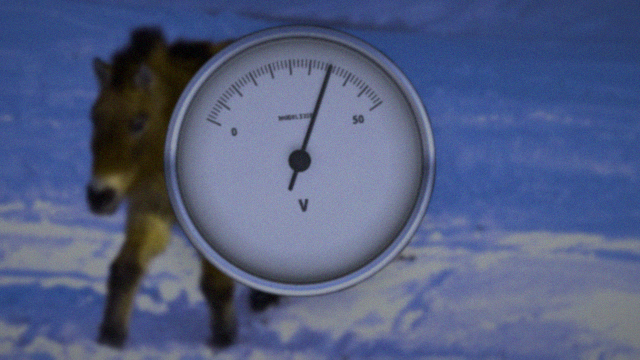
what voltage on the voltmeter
35 V
